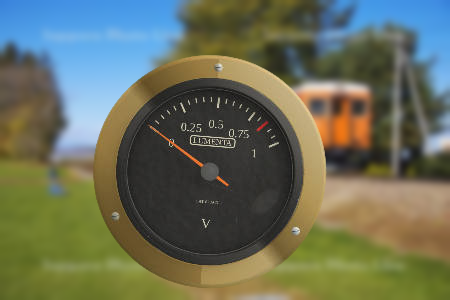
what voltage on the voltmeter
0 V
